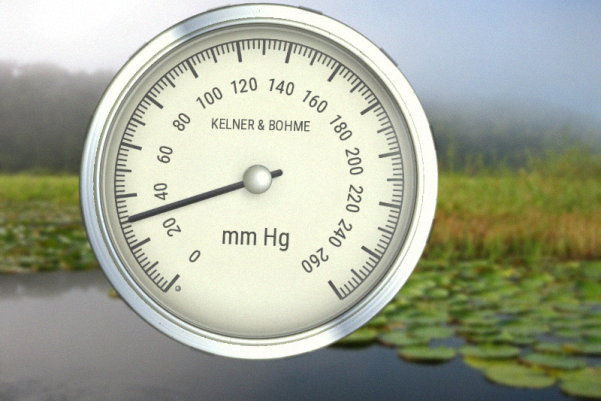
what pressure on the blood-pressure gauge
30 mmHg
